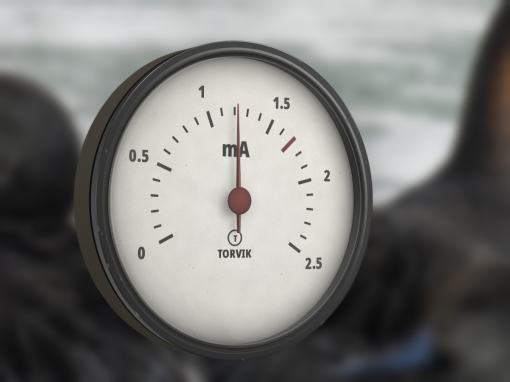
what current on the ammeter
1.2 mA
